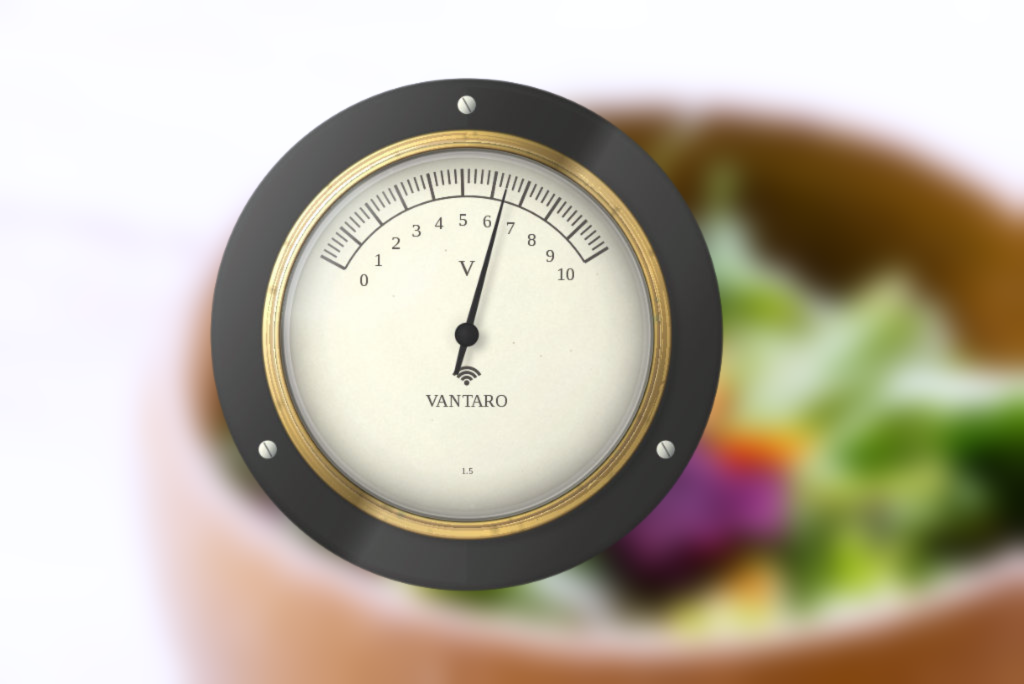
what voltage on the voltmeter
6.4 V
